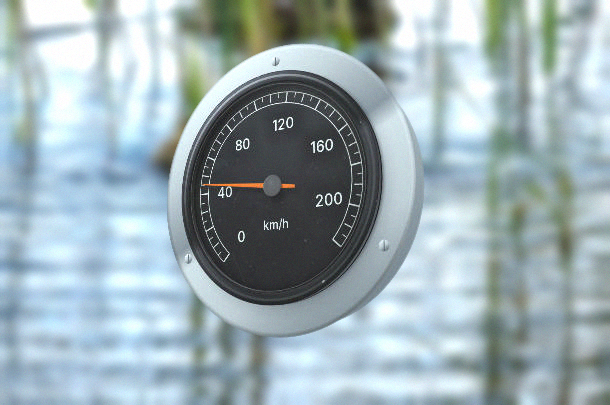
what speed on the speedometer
45 km/h
